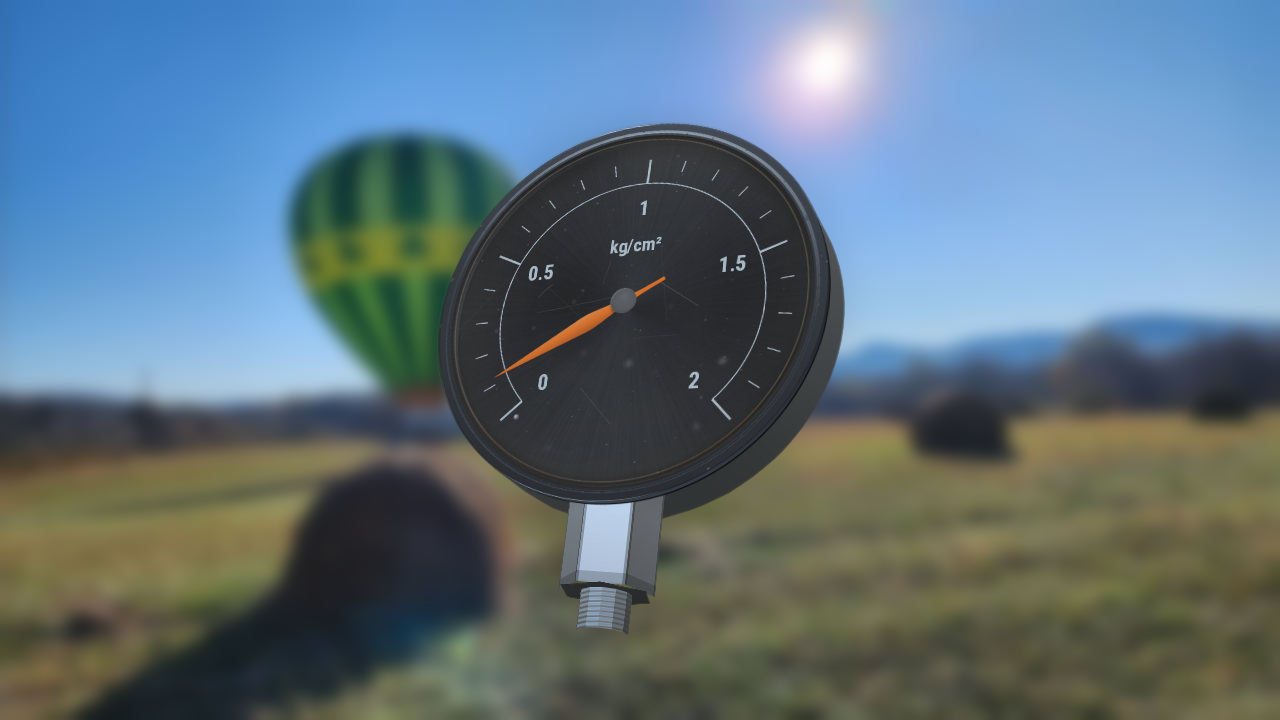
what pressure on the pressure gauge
0.1 kg/cm²
